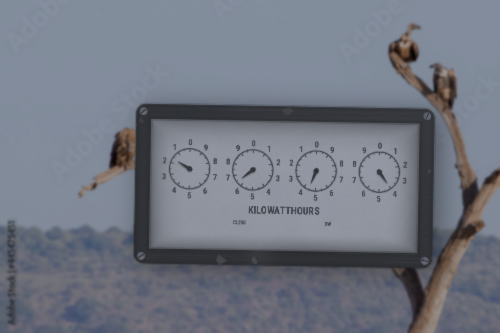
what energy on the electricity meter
1644 kWh
